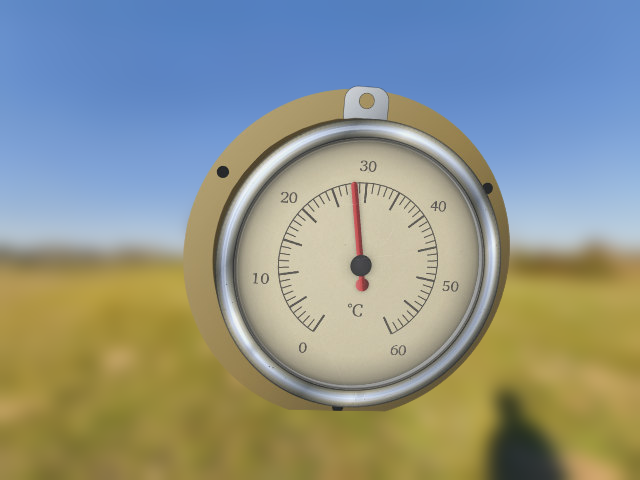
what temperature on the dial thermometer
28 °C
